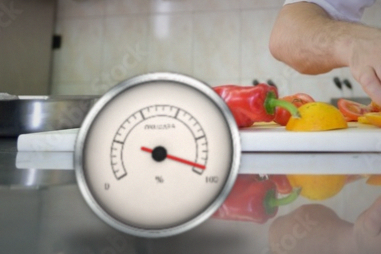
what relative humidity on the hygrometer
96 %
